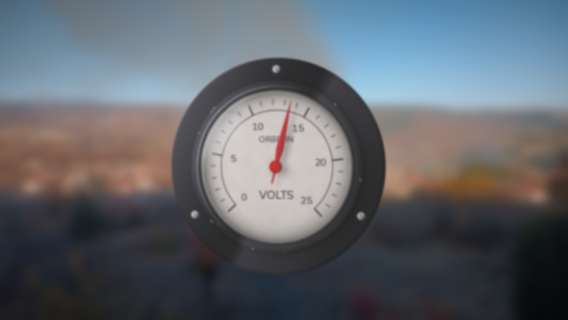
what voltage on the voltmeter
13.5 V
